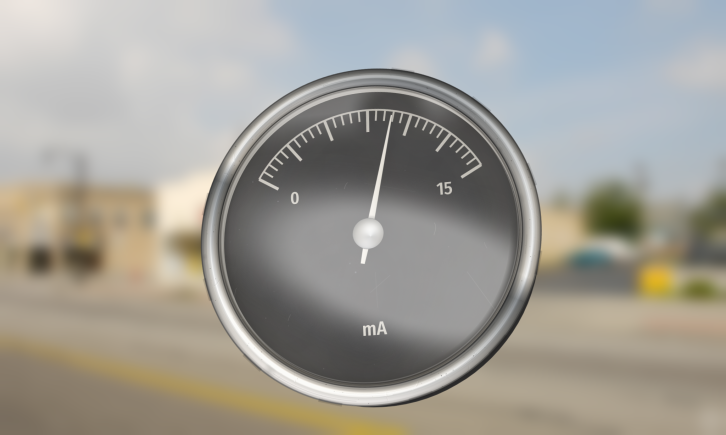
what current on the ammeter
9 mA
